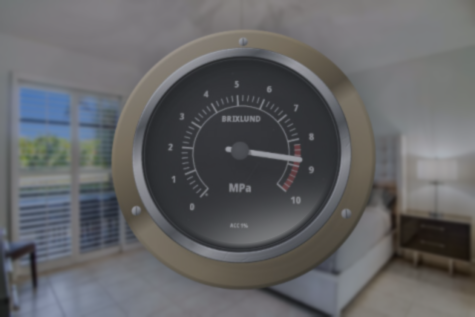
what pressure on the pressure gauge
8.8 MPa
